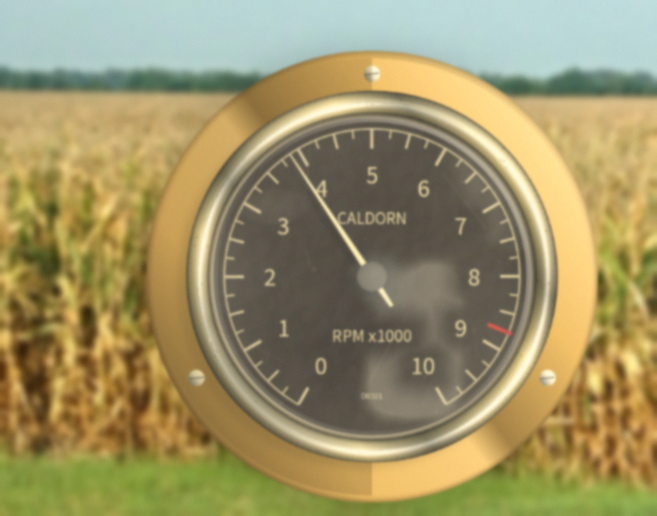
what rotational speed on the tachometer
3875 rpm
